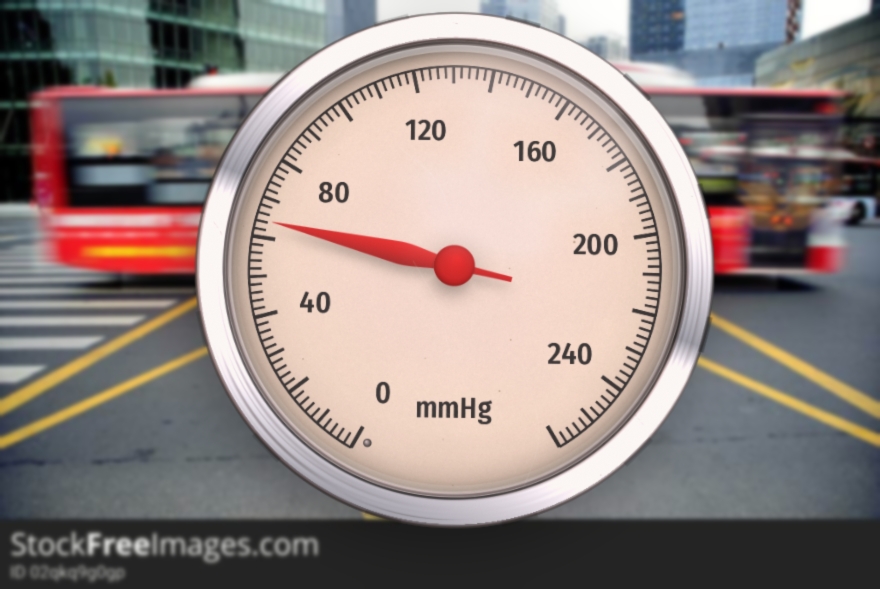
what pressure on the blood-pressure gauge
64 mmHg
